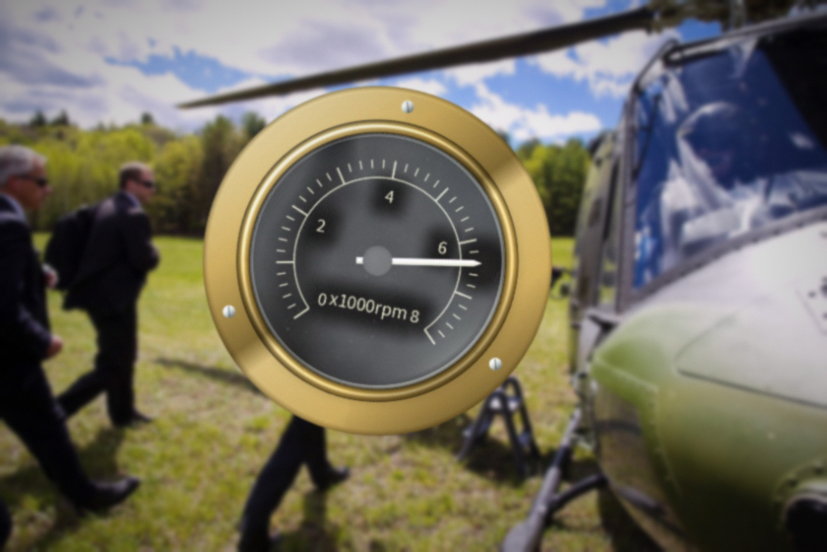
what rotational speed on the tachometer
6400 rpm
